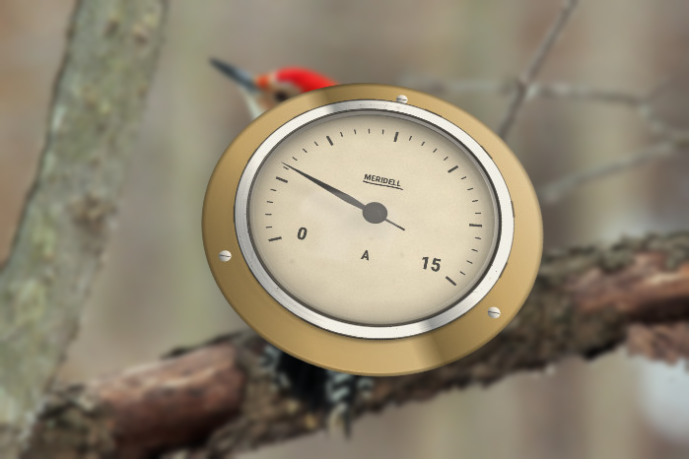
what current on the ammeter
3 A
